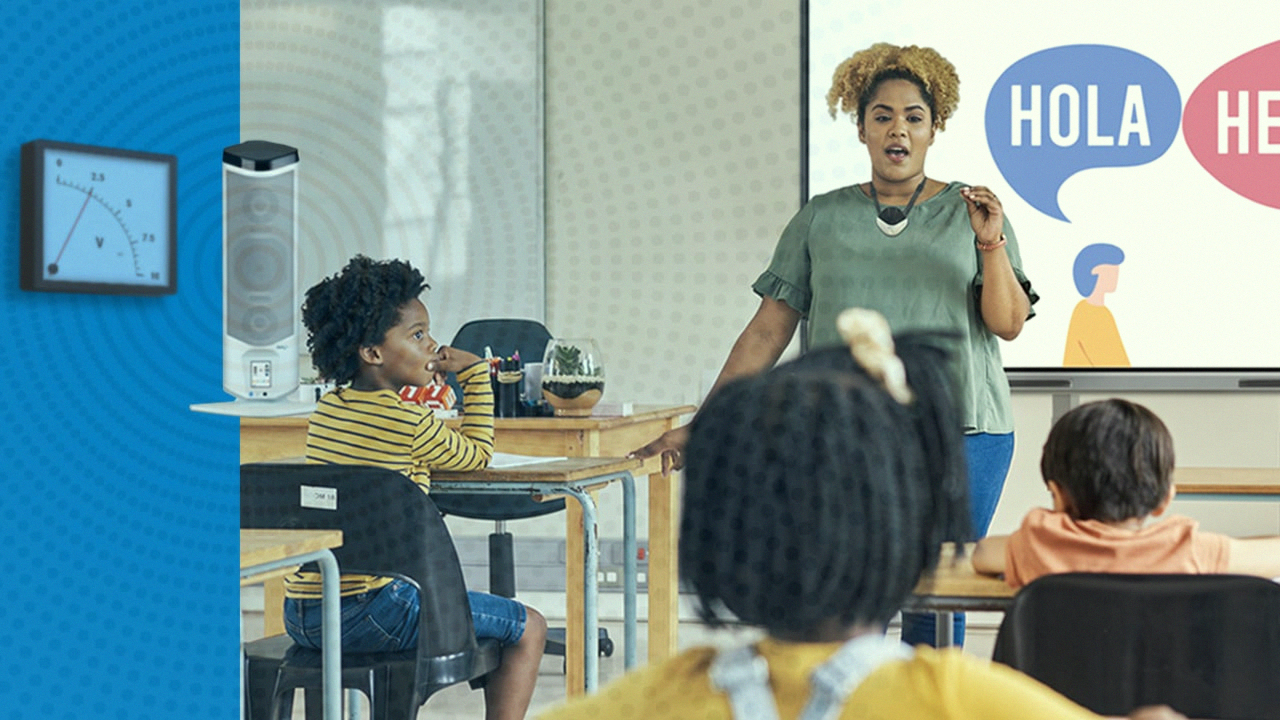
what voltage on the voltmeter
2.5 V
